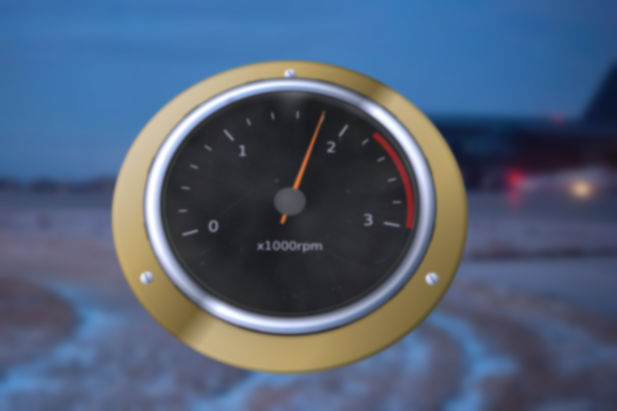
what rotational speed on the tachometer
1800 rpm
